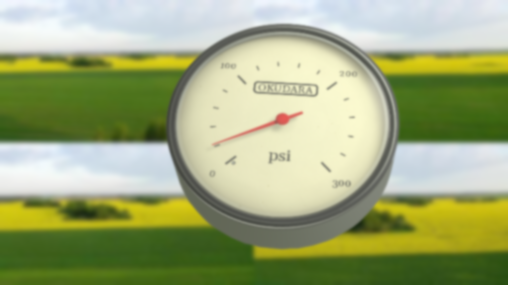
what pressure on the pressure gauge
20 psi
